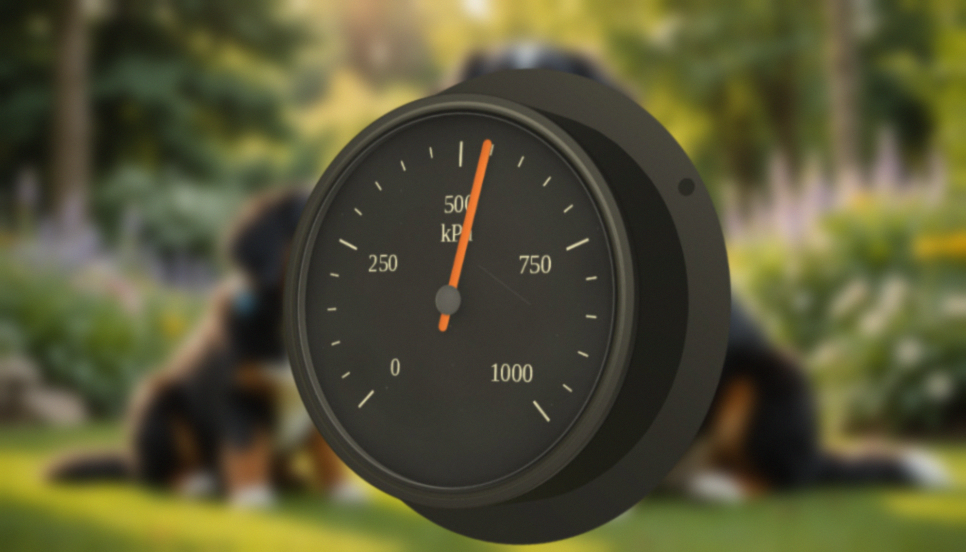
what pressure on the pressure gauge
550 kPa
